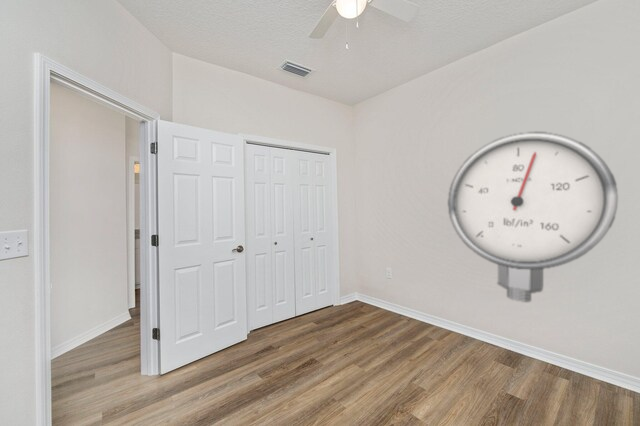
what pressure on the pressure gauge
90 psi
